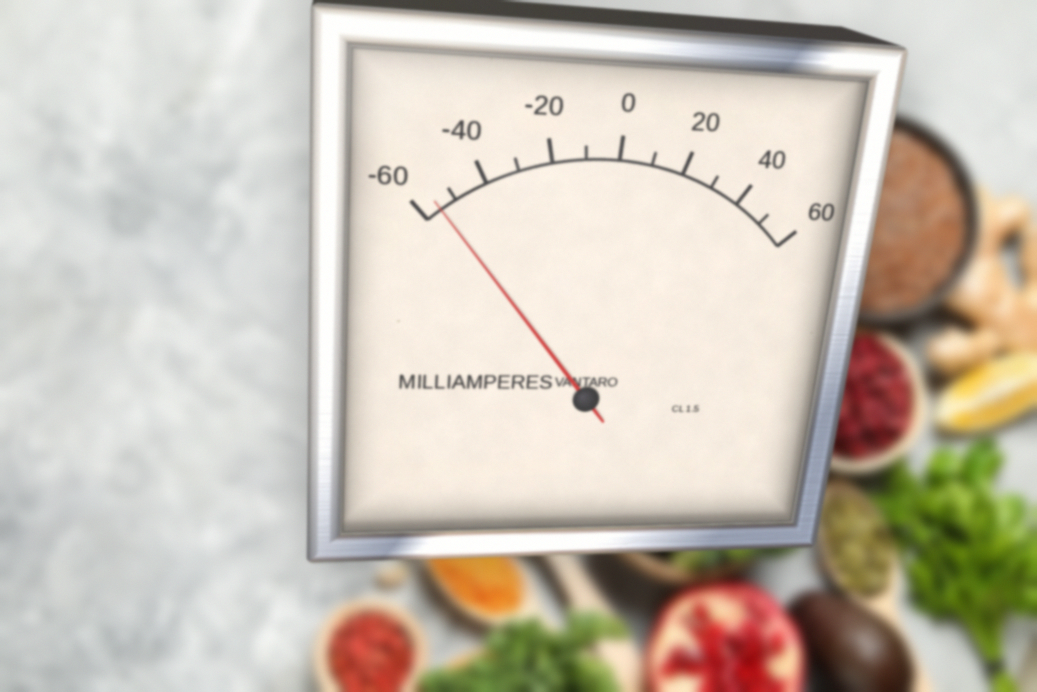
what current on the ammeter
-55 mA
